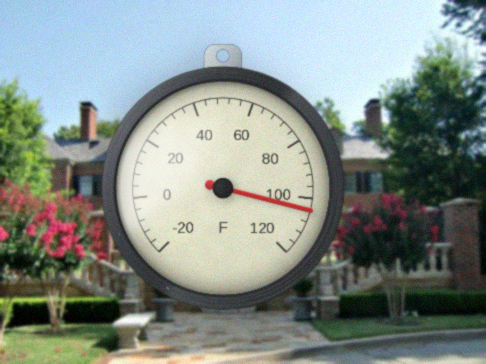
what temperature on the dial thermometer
104 °F
